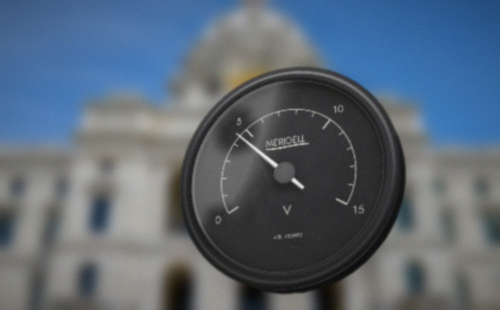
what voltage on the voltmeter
4.5 V
